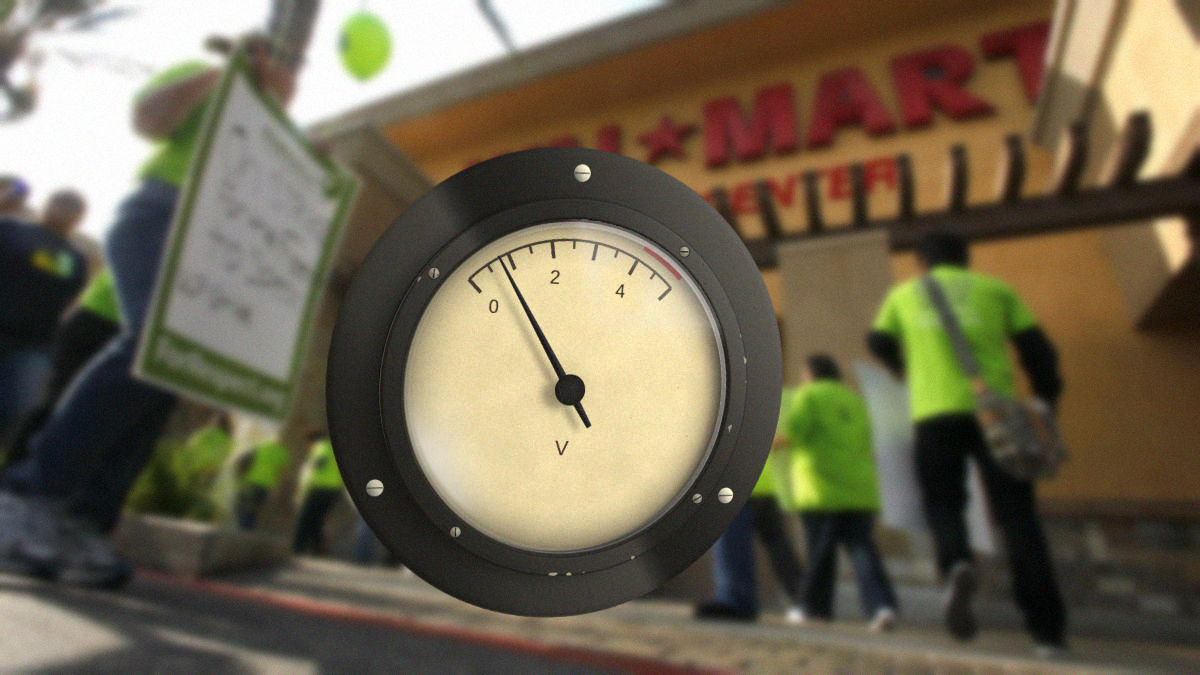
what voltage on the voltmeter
0.75 V
